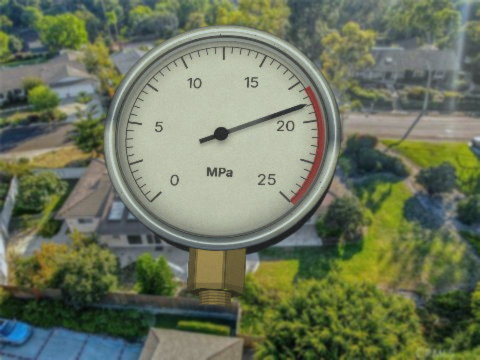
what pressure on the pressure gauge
19 MPa
